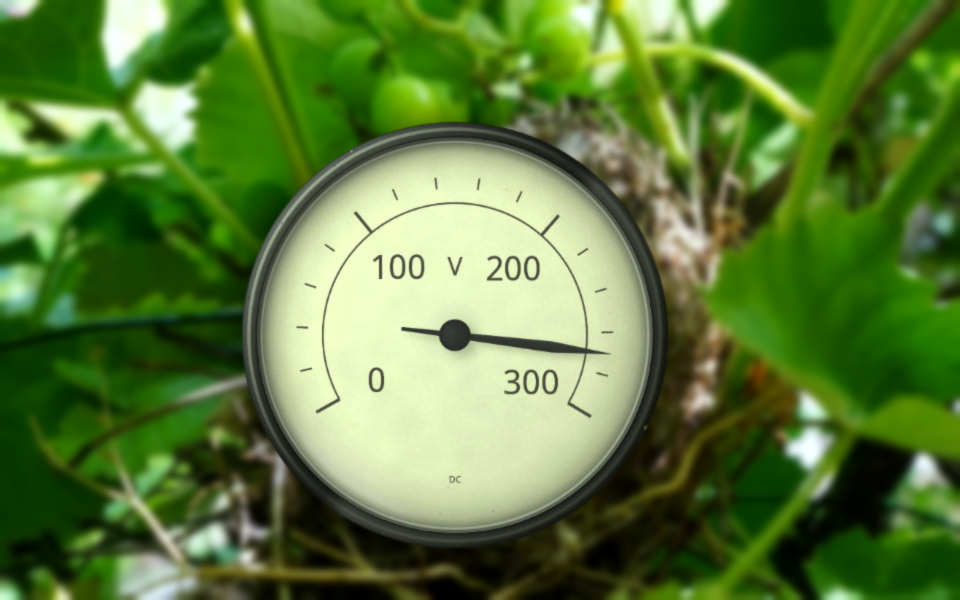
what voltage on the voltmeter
270 V
